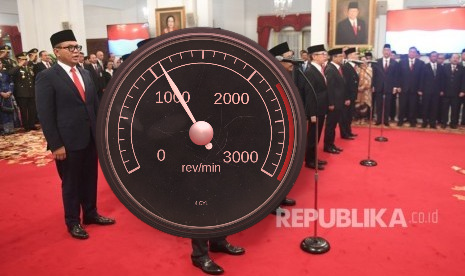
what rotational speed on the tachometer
1100 rpm
